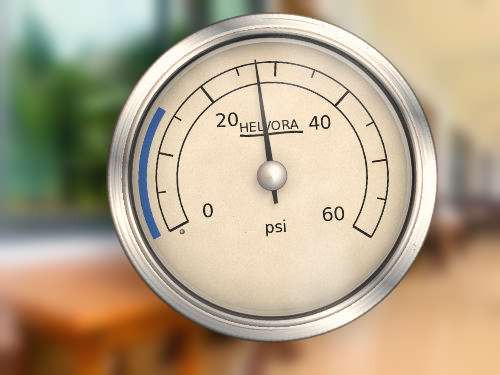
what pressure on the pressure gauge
27.5 psi
